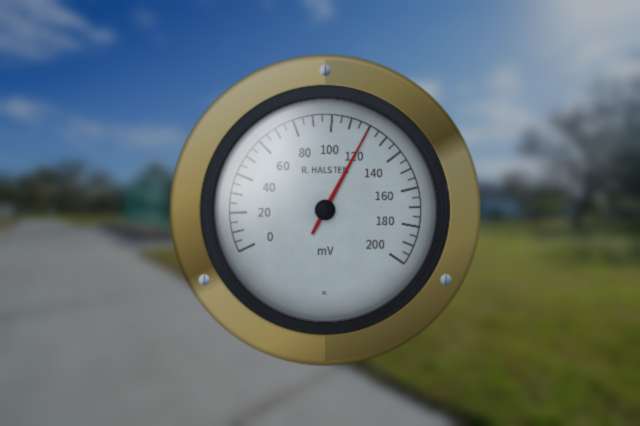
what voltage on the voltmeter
120 mV
